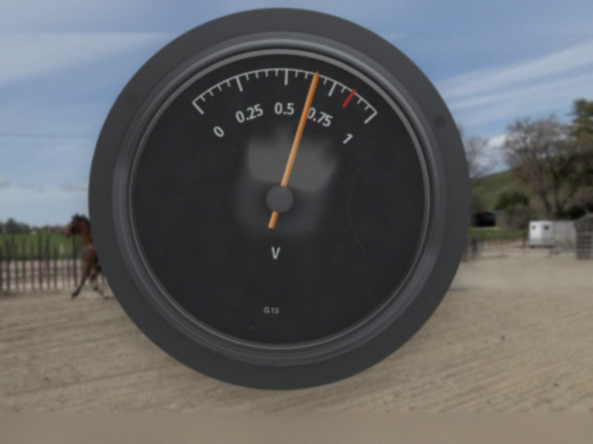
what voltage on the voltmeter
0.65 V
